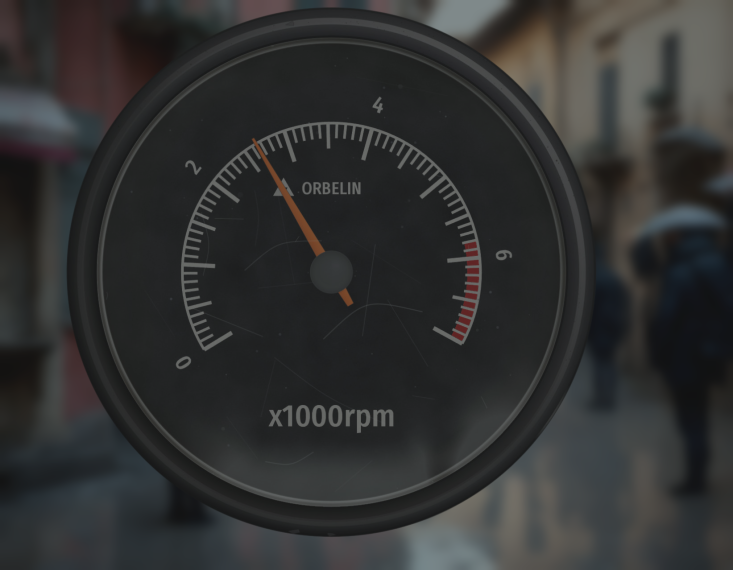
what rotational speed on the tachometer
2650 rpm
